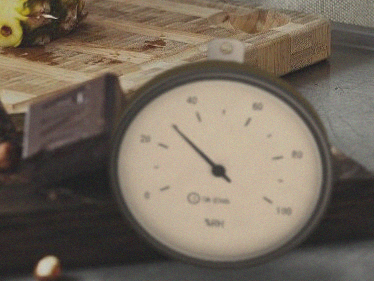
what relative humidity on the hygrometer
30 %
